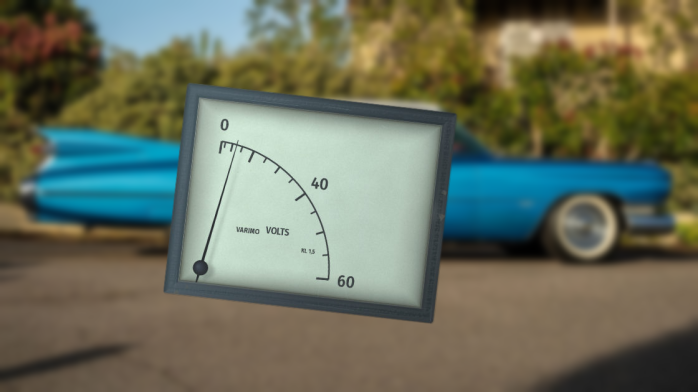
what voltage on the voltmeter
12.5 V
